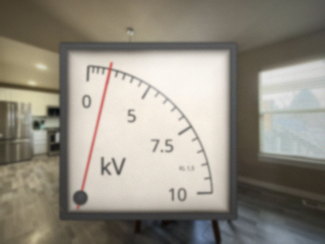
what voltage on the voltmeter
2.5 kV
